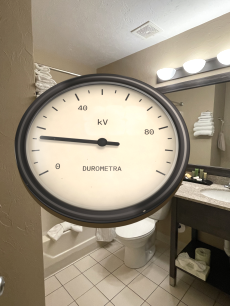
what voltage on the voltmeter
15 kV
